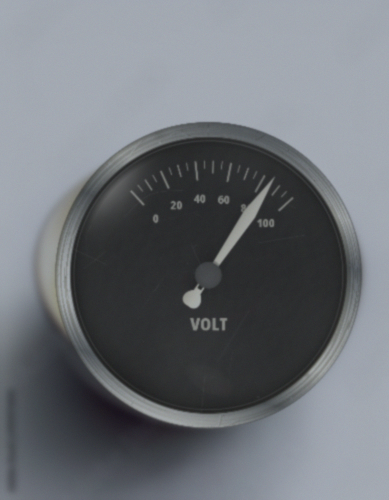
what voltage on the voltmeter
85 V
